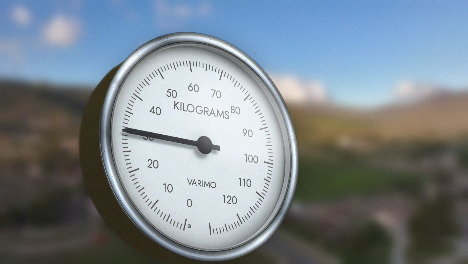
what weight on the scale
30 kg
